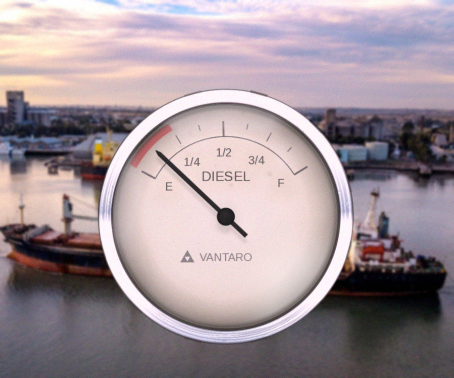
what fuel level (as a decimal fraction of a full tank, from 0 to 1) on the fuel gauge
0.125
